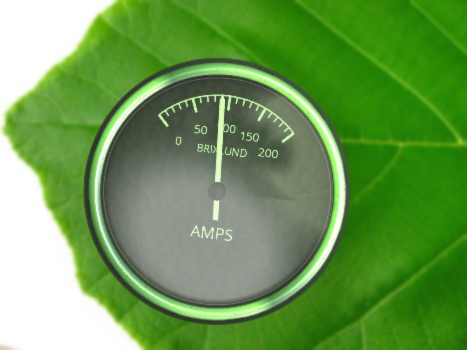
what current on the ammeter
90 A
